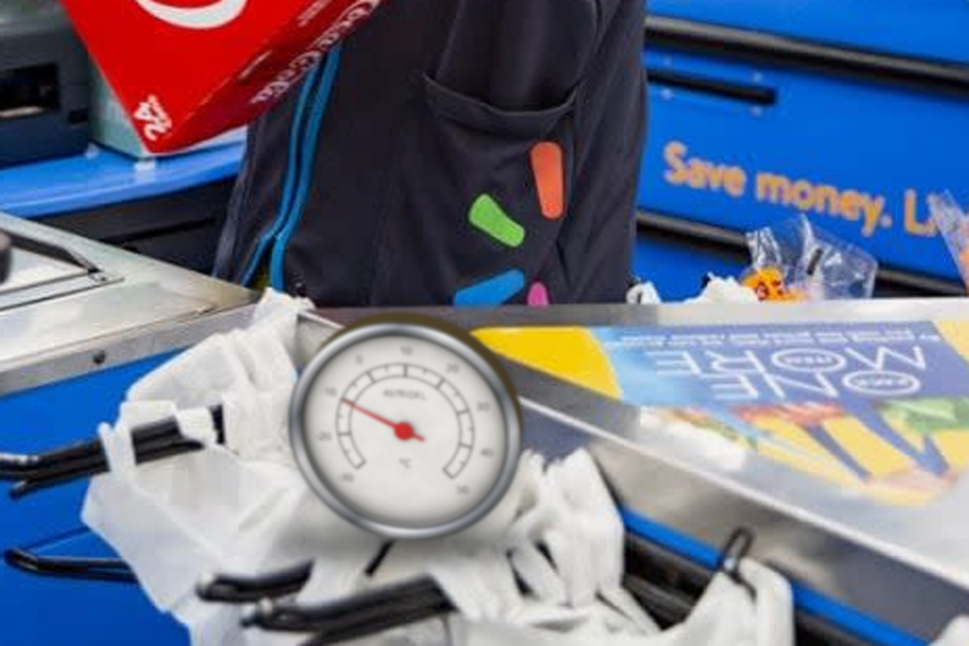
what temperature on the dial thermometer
-10 °C
